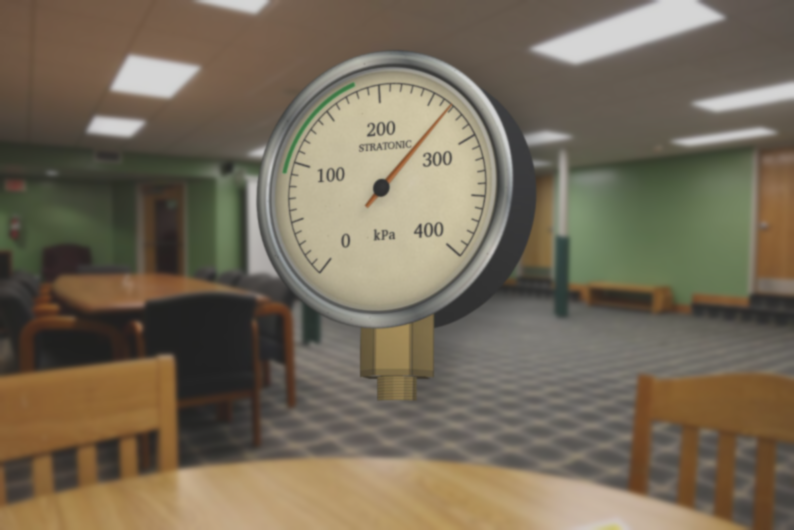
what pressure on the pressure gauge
270 kPa
